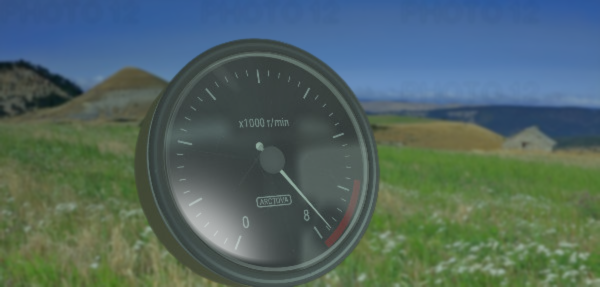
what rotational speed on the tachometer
7800 rpm
